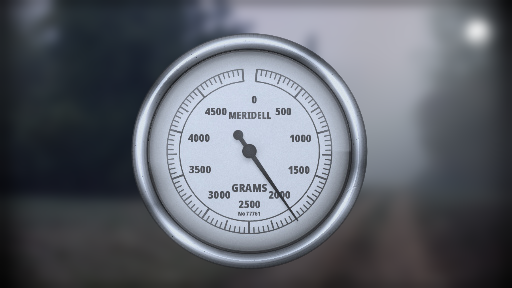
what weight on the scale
2000 g
